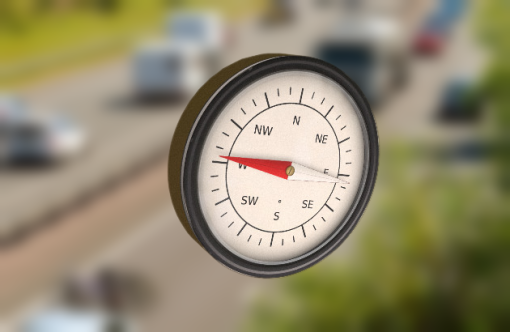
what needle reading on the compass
275 °
